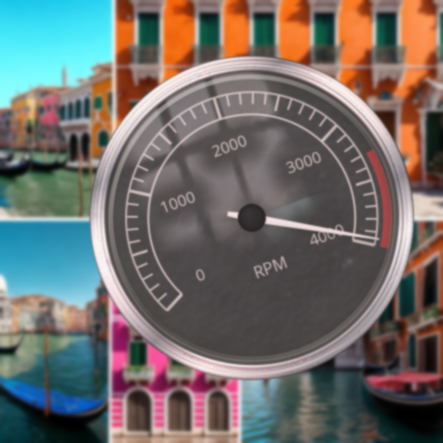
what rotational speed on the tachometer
3950 rpm
